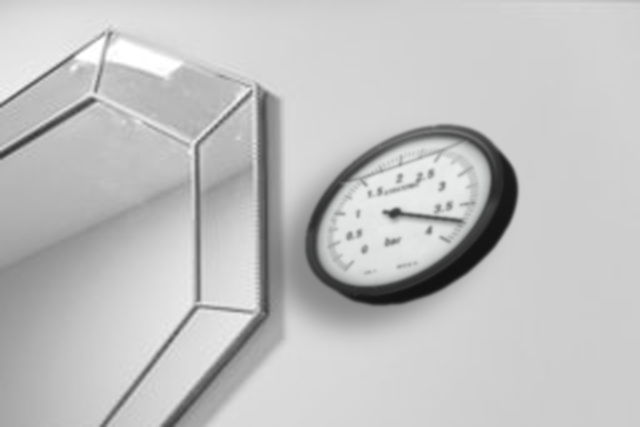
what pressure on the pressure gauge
3.75 bar
